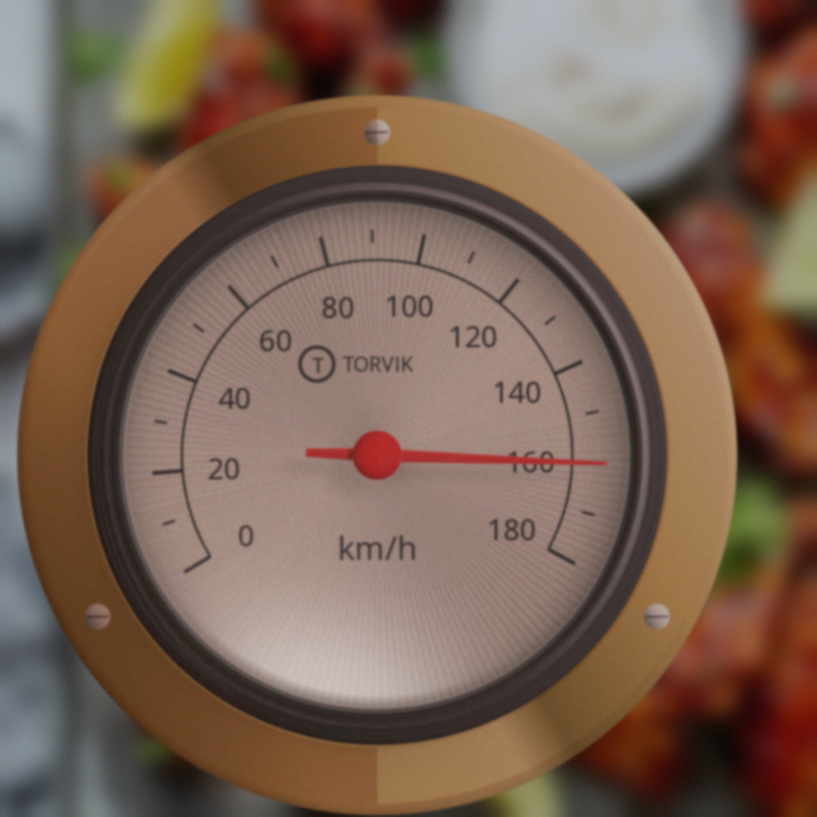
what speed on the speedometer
160 km/h
